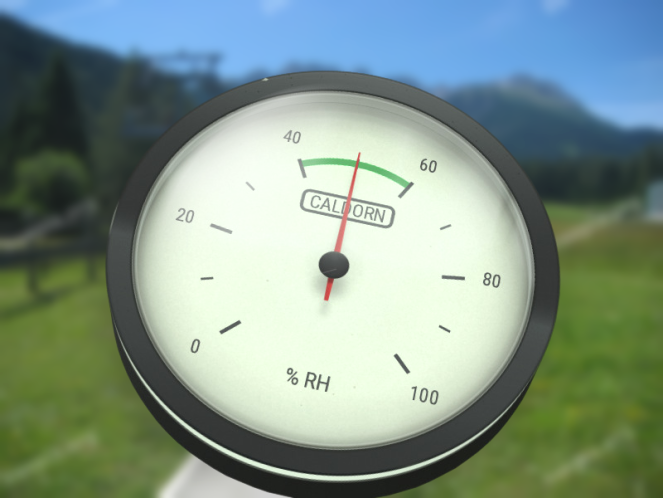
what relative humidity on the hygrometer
50 %
